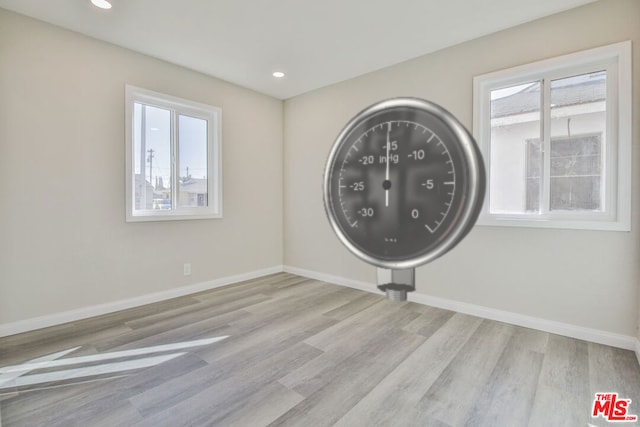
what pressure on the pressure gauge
-15 inHg
